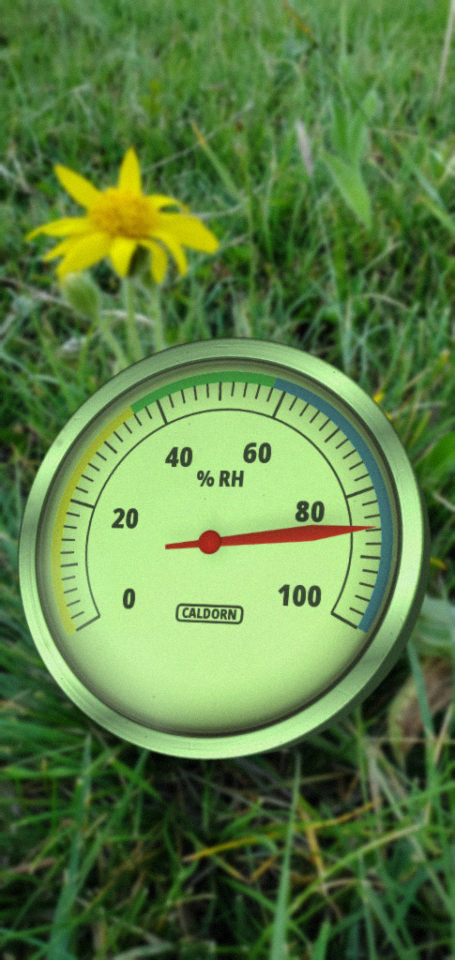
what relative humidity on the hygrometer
86 %
